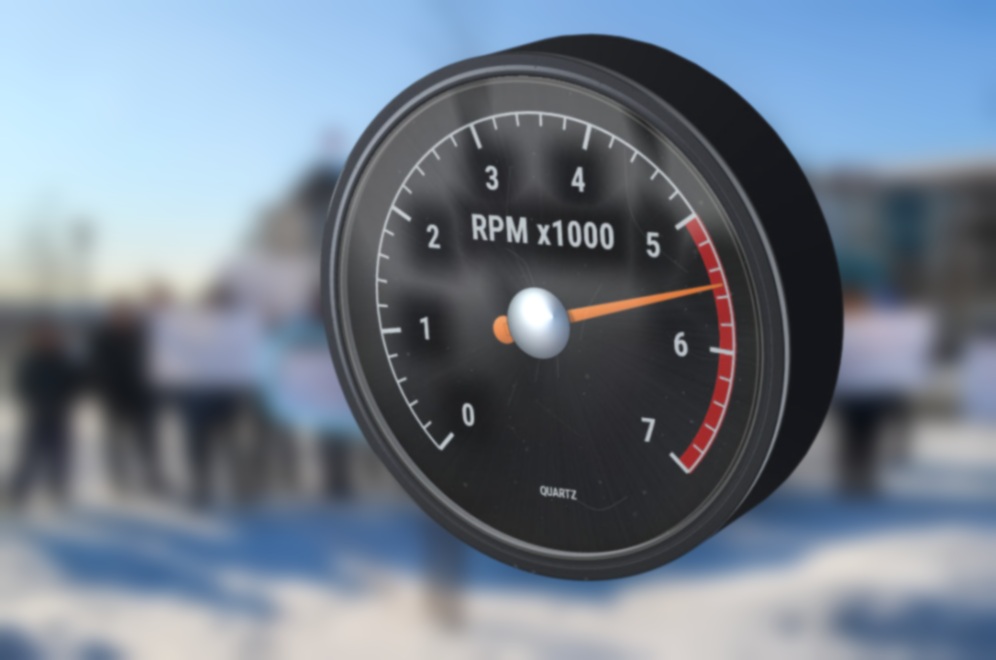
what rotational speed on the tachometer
5500 rpm
